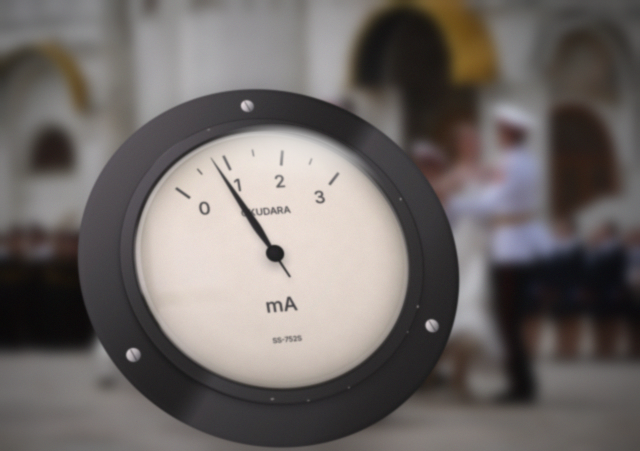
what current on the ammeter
0.75 mA
